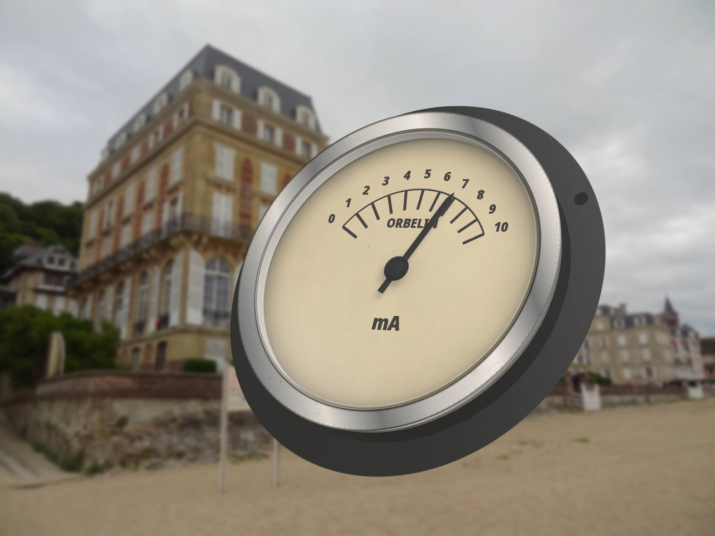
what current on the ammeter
7 mA
